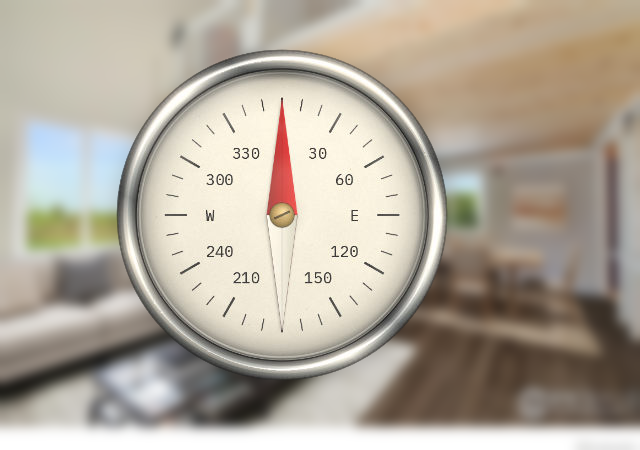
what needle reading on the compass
0 °
